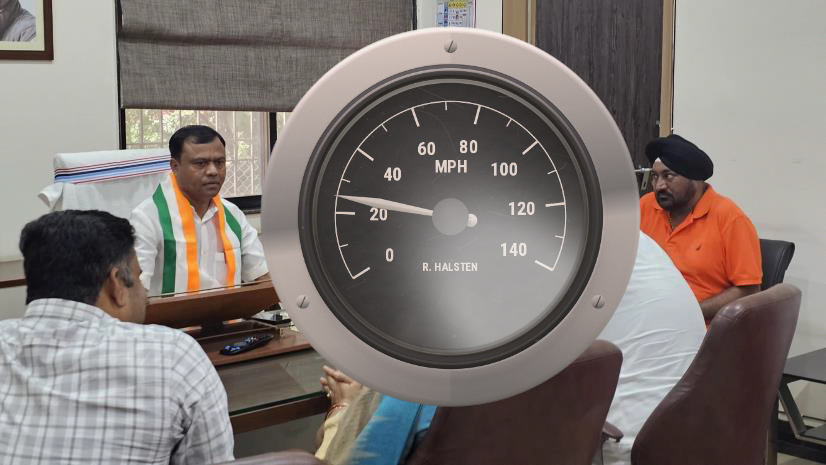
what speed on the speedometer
25 mph
